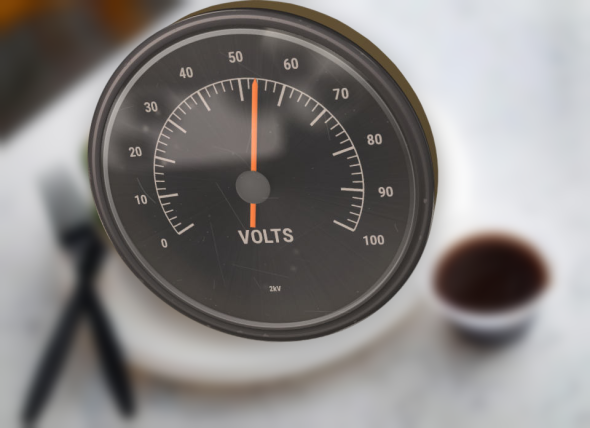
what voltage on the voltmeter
54 V
